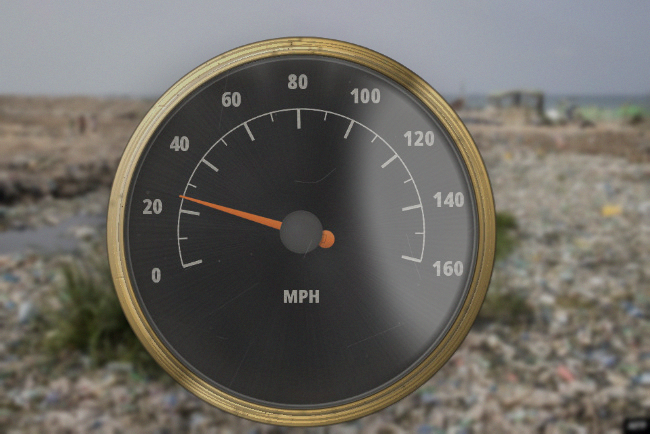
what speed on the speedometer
25 mph
